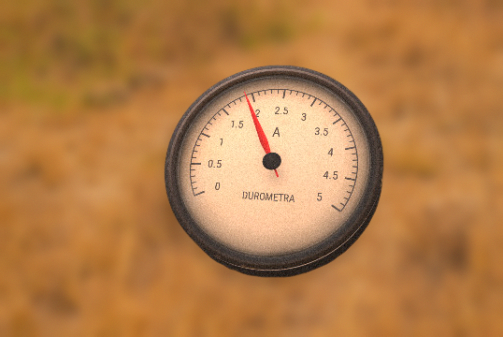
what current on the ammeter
1.9 A
